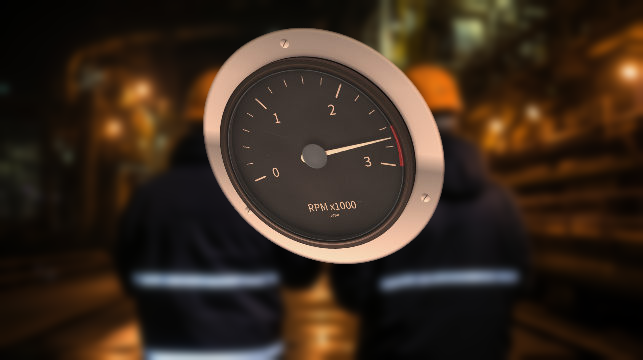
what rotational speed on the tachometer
2700 rpm
